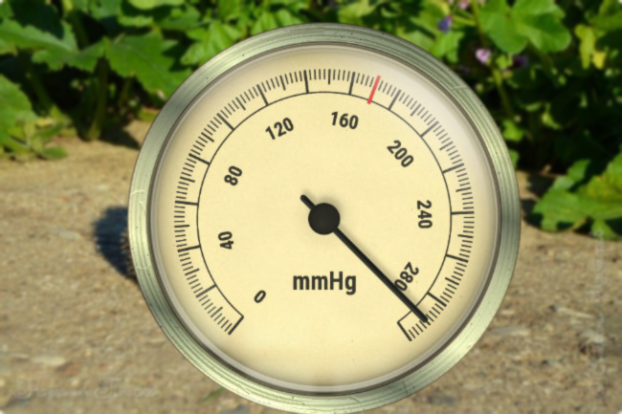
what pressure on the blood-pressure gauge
290 mmHg
